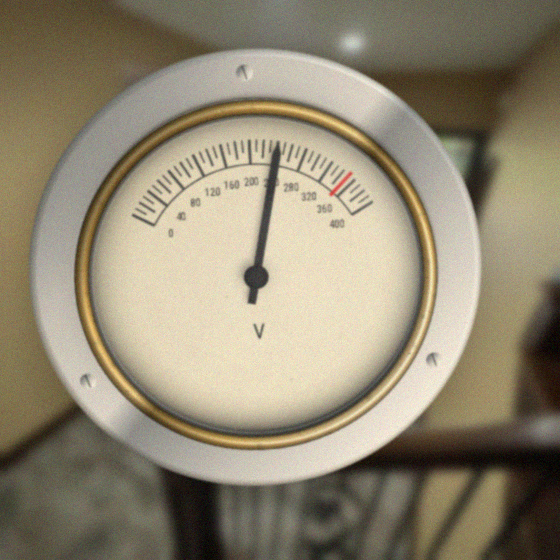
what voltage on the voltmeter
240 V
